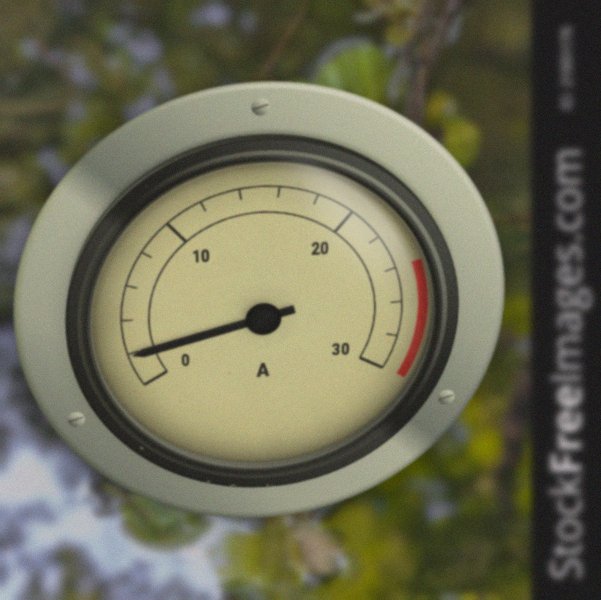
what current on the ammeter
2 A
